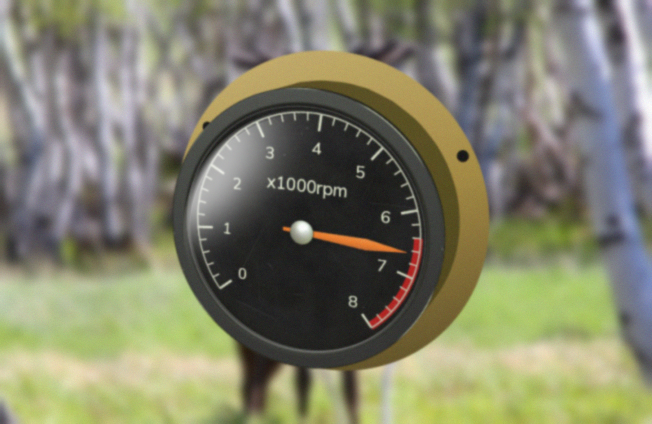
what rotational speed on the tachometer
6600 rpm
